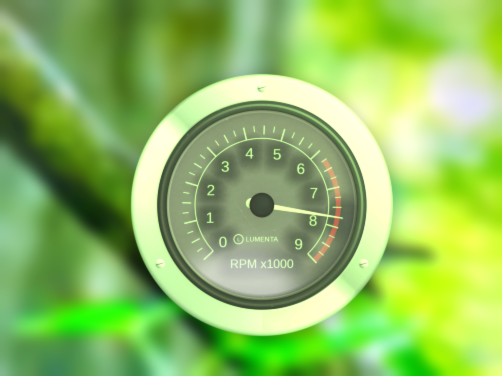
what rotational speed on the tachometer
7750 rpm
